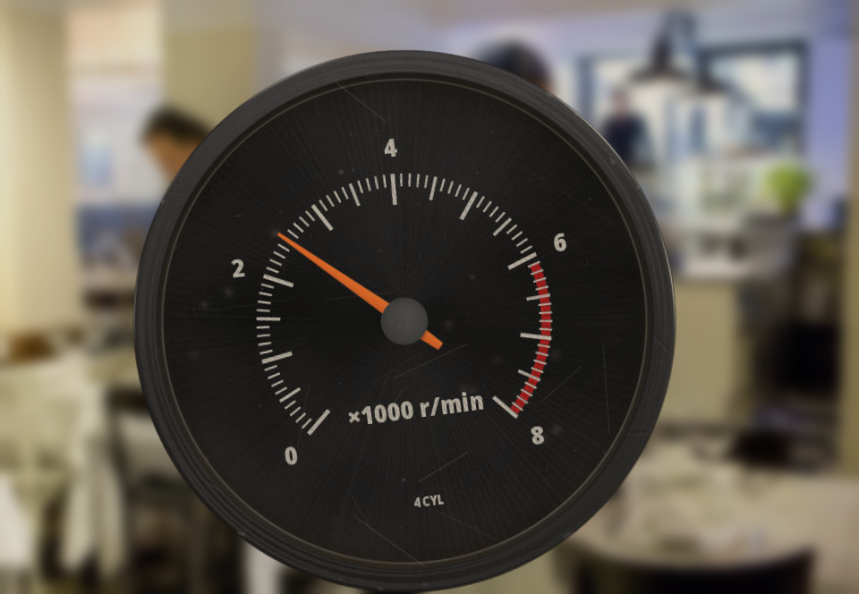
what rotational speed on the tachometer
2500 rpm
